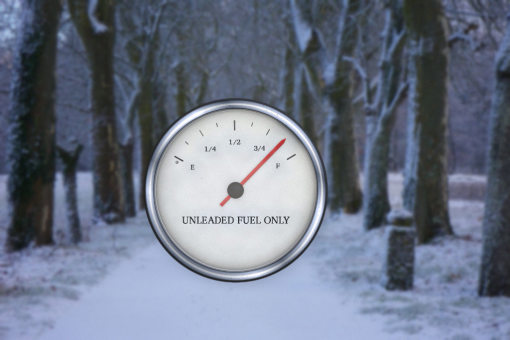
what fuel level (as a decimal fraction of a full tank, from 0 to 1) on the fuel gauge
0.875
